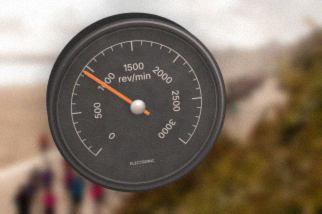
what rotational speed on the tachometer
950 rpm
